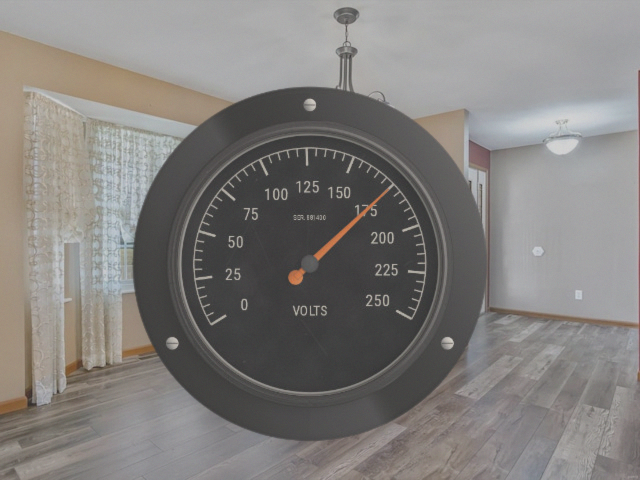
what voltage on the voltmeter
175 V
